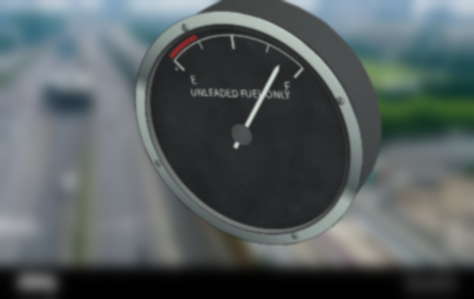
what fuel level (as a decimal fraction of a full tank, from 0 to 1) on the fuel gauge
0.875
